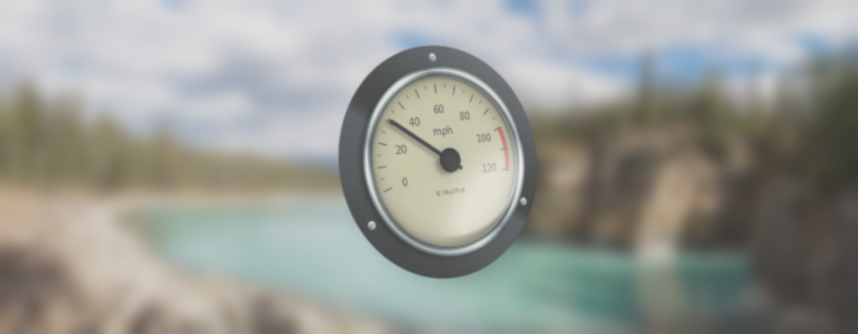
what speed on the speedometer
30 mph
